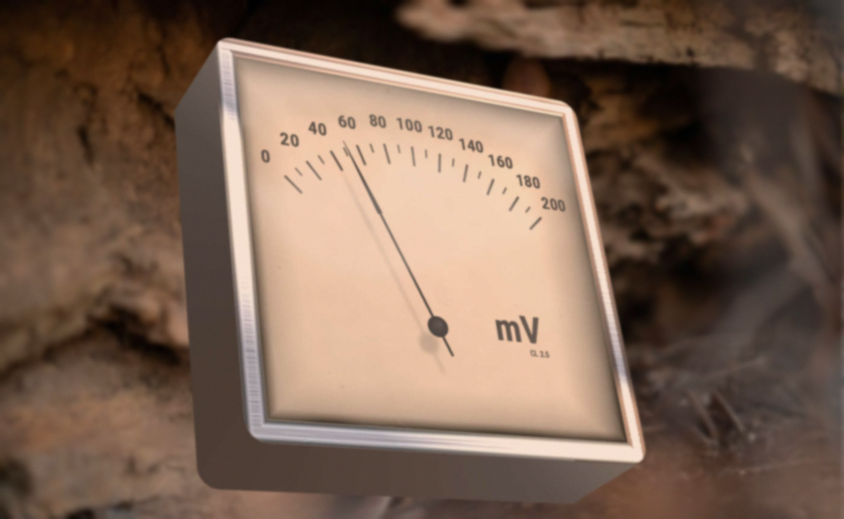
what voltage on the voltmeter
50 mV
